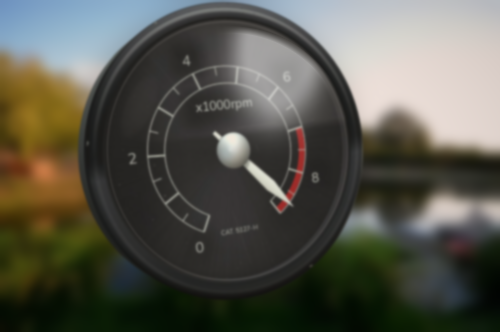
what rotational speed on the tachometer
8750 rpm
